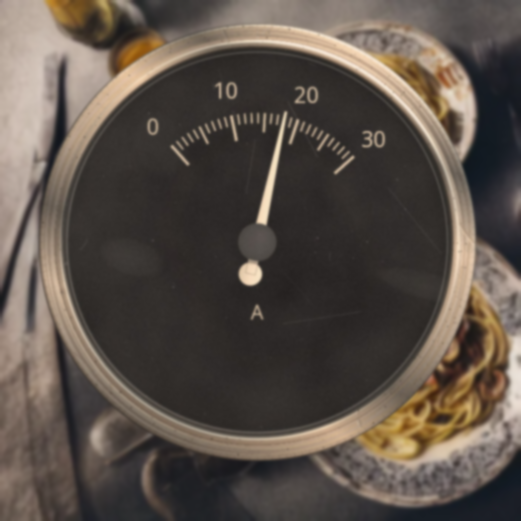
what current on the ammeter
18 A
